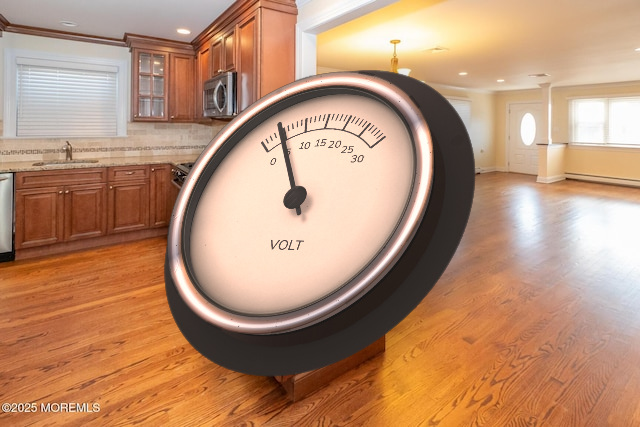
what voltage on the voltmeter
5 V
